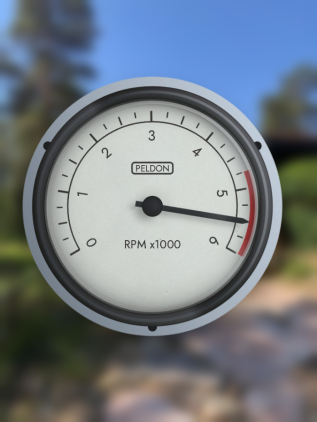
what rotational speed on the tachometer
5500 rpm
